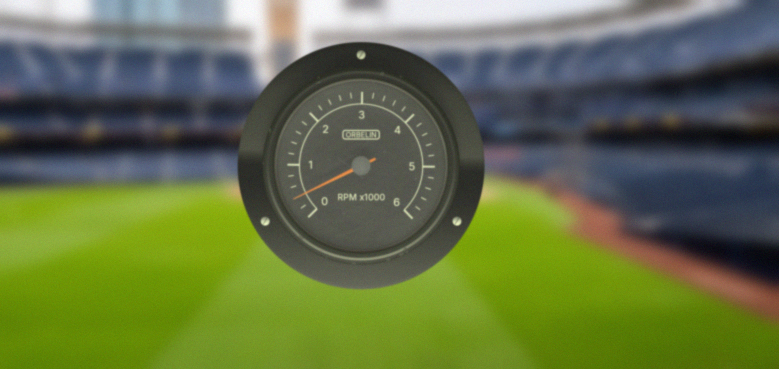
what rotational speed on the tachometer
400 rpm
